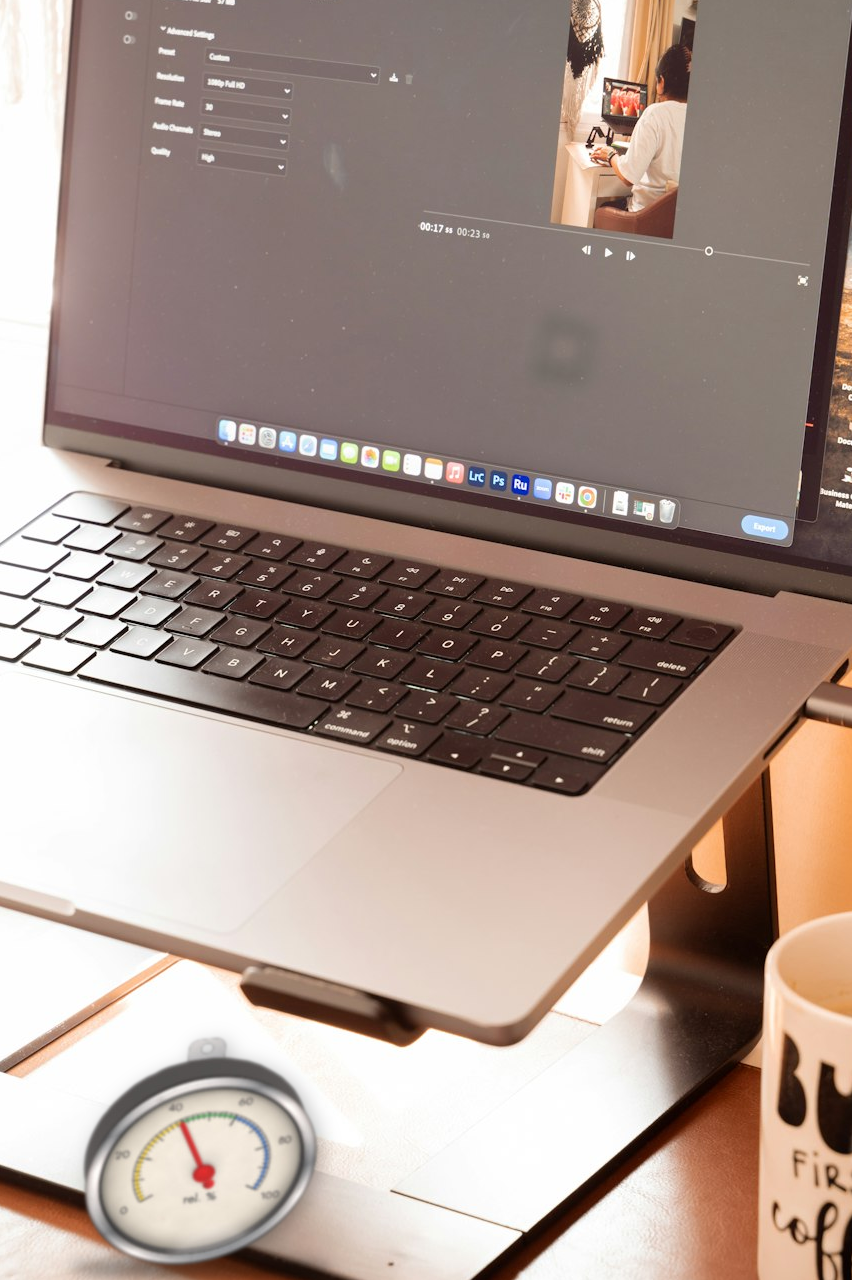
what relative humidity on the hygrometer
40 %
